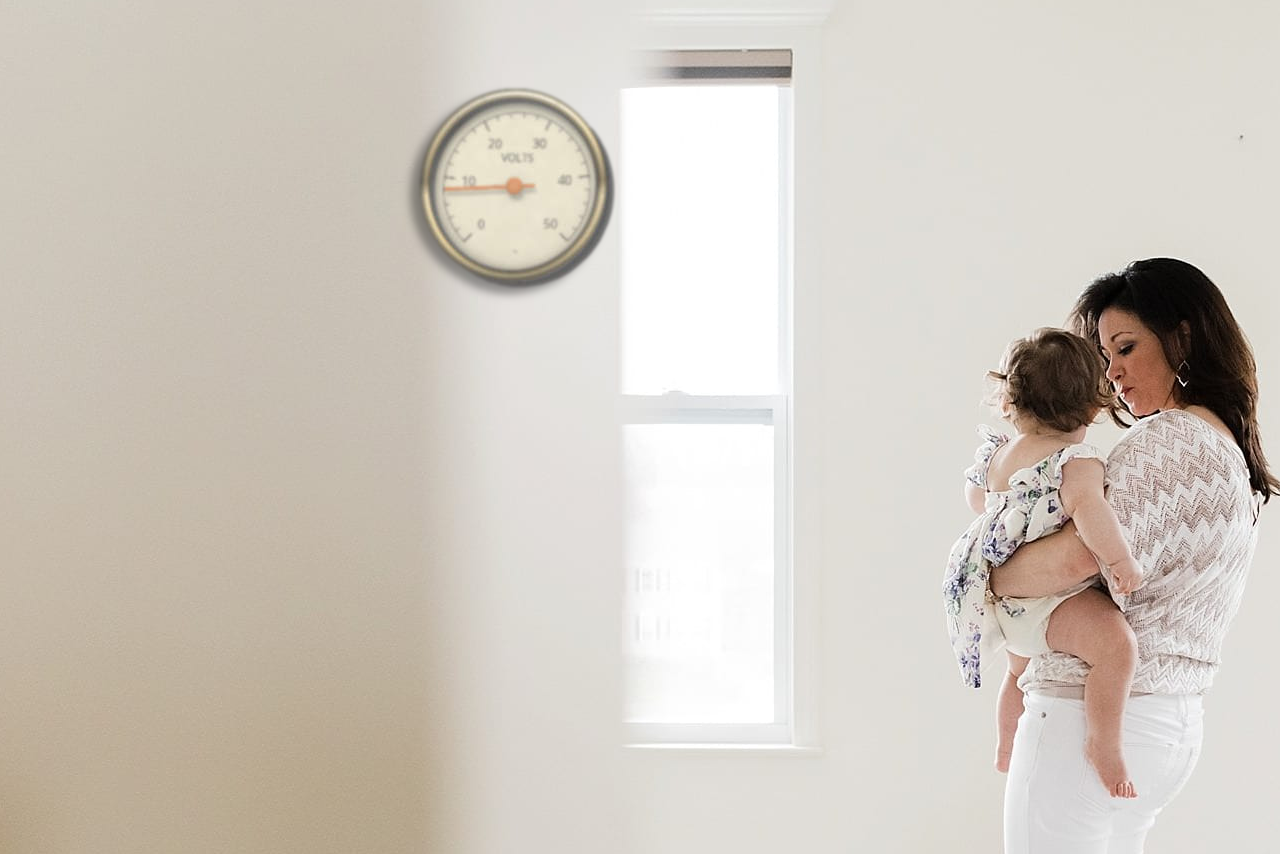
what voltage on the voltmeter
8 V
